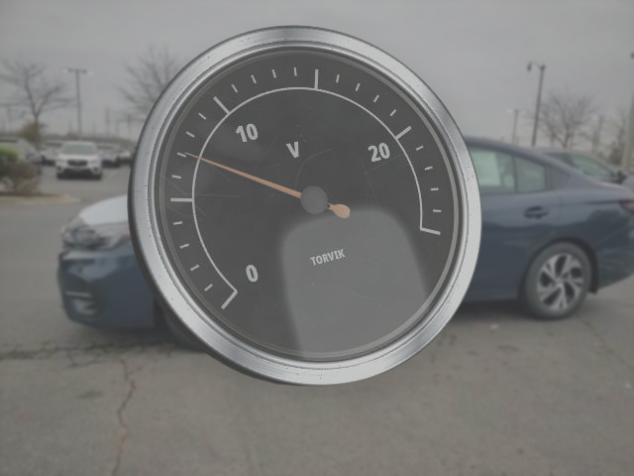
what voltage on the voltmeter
7 V
